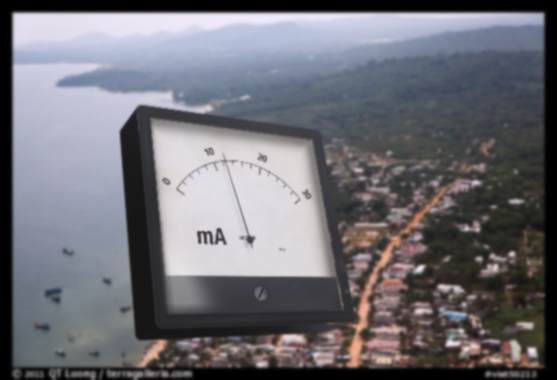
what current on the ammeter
12 mA
